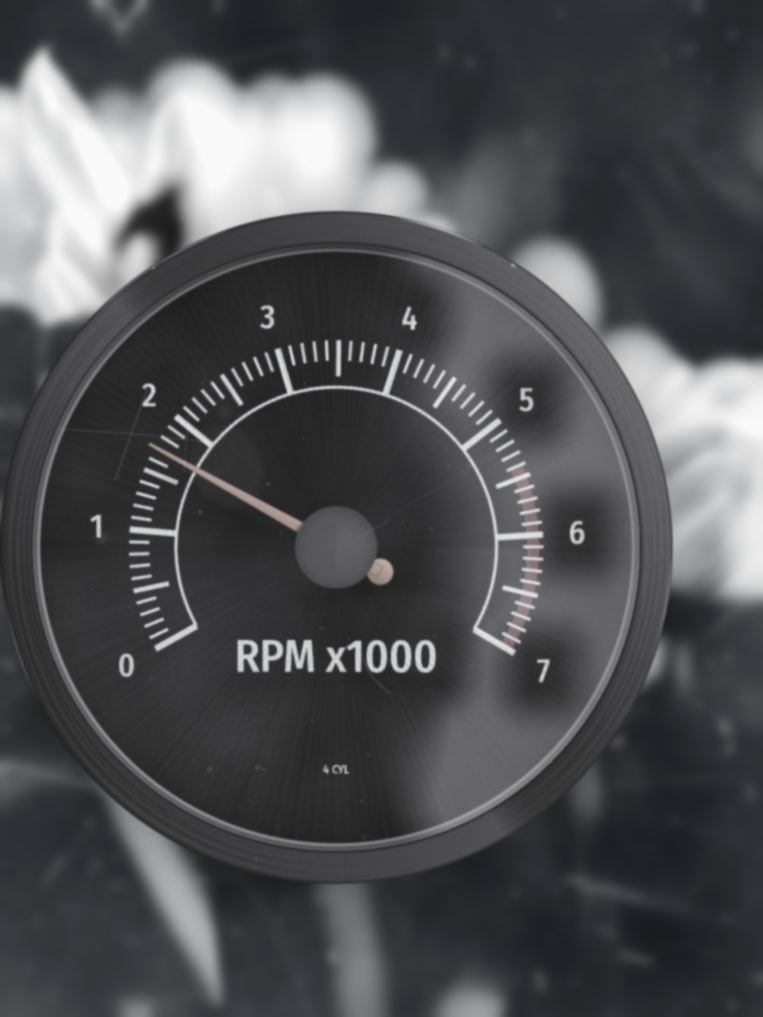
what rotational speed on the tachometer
1700 rpm
